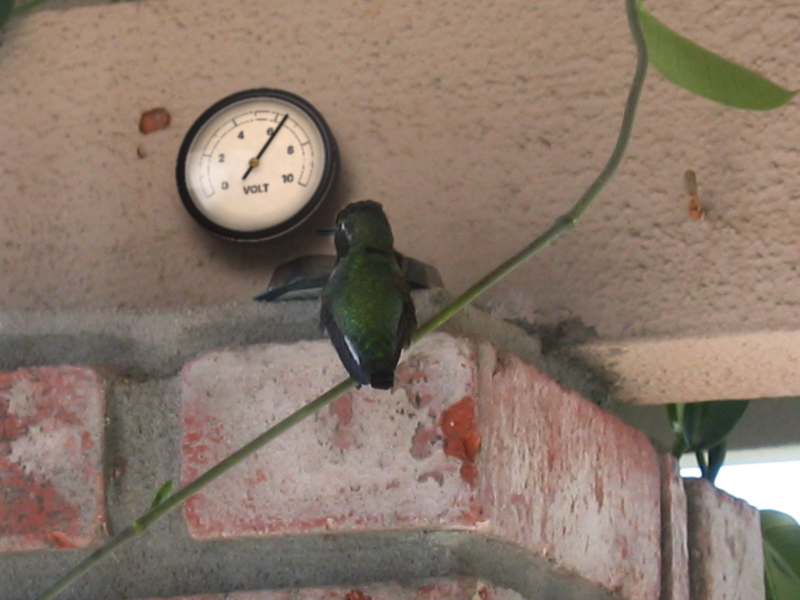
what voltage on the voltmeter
6.5 V
